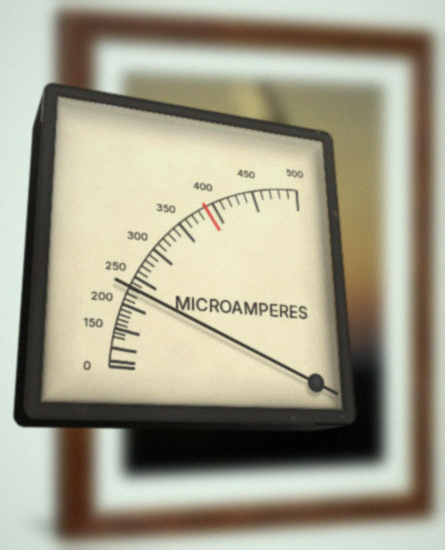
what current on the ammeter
230 µA
